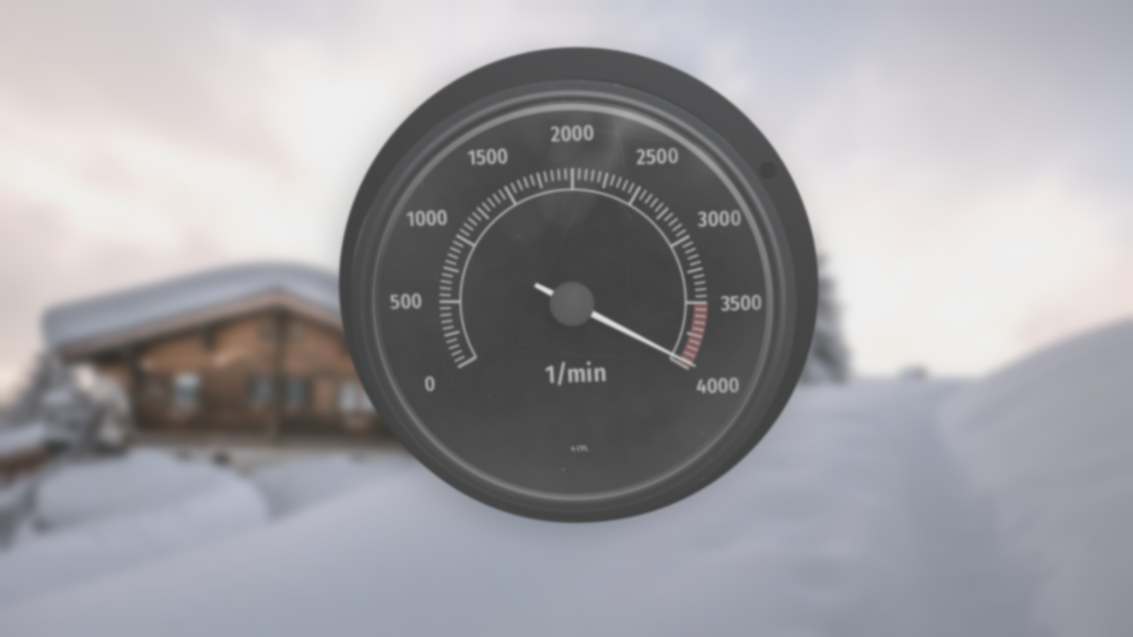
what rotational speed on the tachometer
3950 rpm
